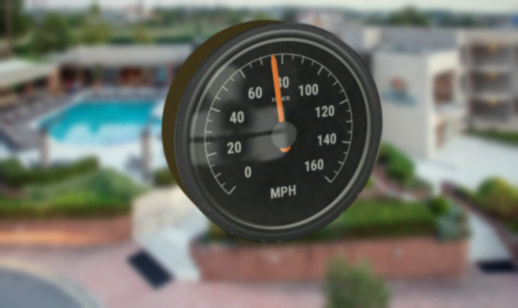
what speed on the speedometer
75 mph
